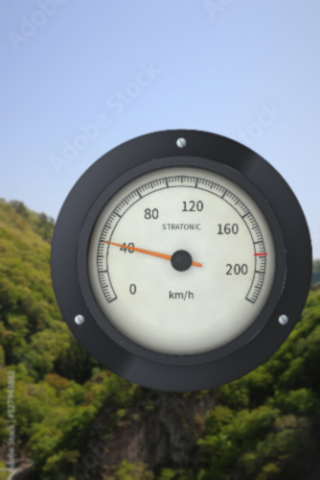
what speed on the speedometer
40 km/h
